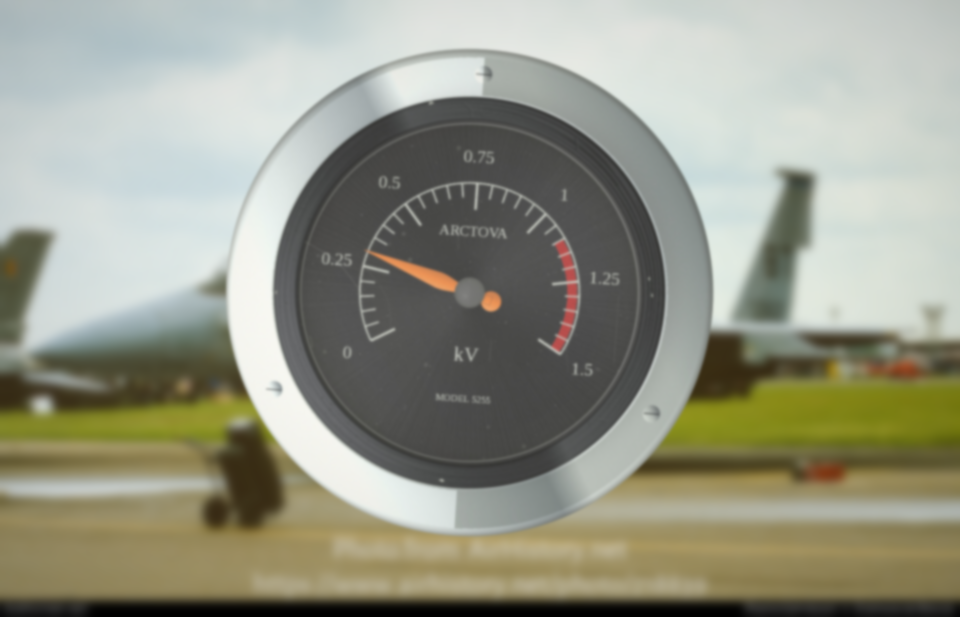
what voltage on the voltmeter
0.3 kV
